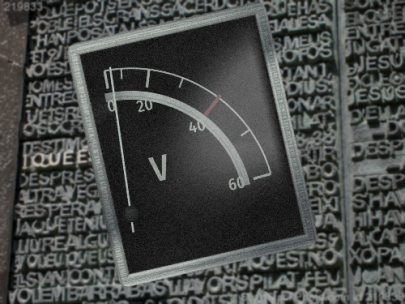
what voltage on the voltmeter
5 V
